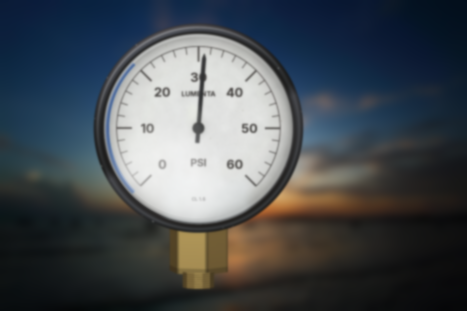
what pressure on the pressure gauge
31 psi
